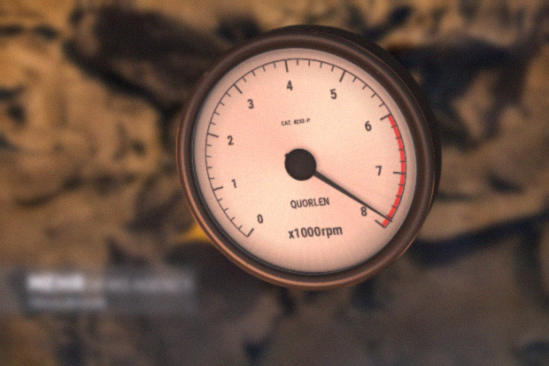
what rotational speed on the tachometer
7800 rpm
